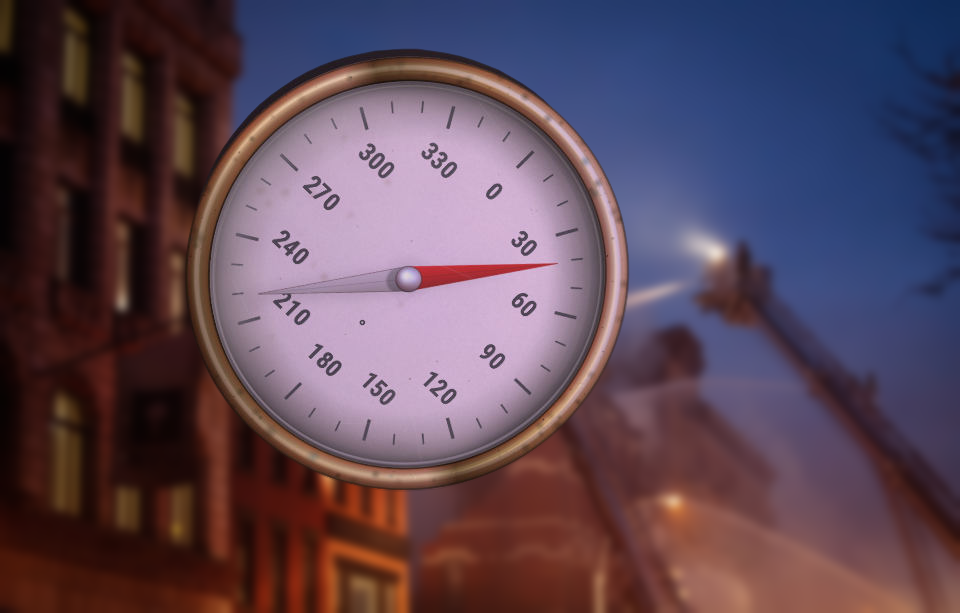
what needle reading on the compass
40 °
